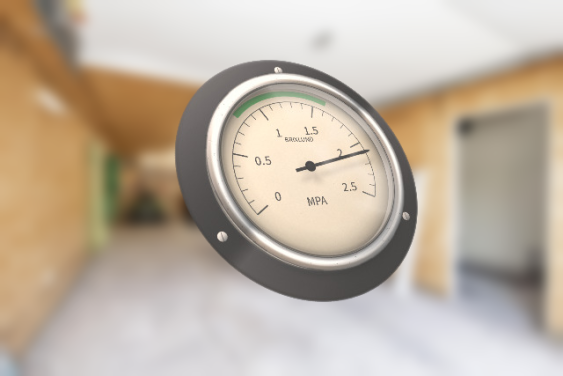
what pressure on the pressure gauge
2.1 MPa
